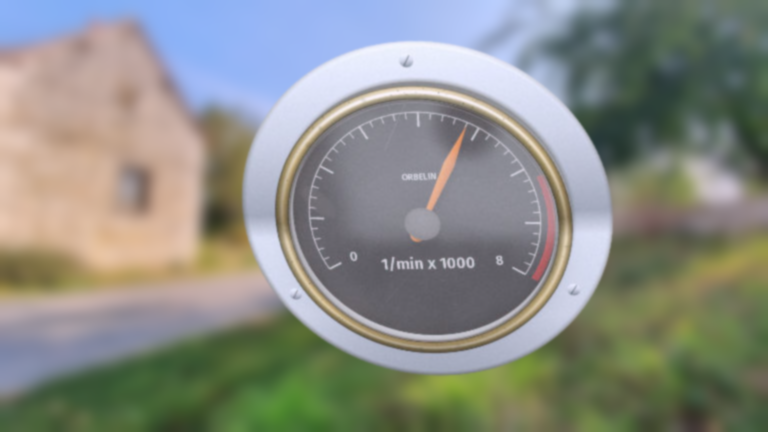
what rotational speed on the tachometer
4800 rpm
